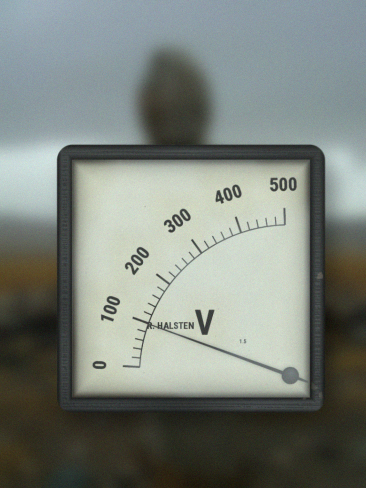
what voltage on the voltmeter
100 V
